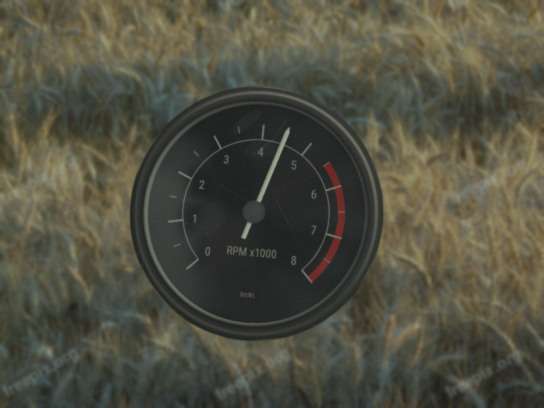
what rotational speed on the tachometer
4500 rpm
